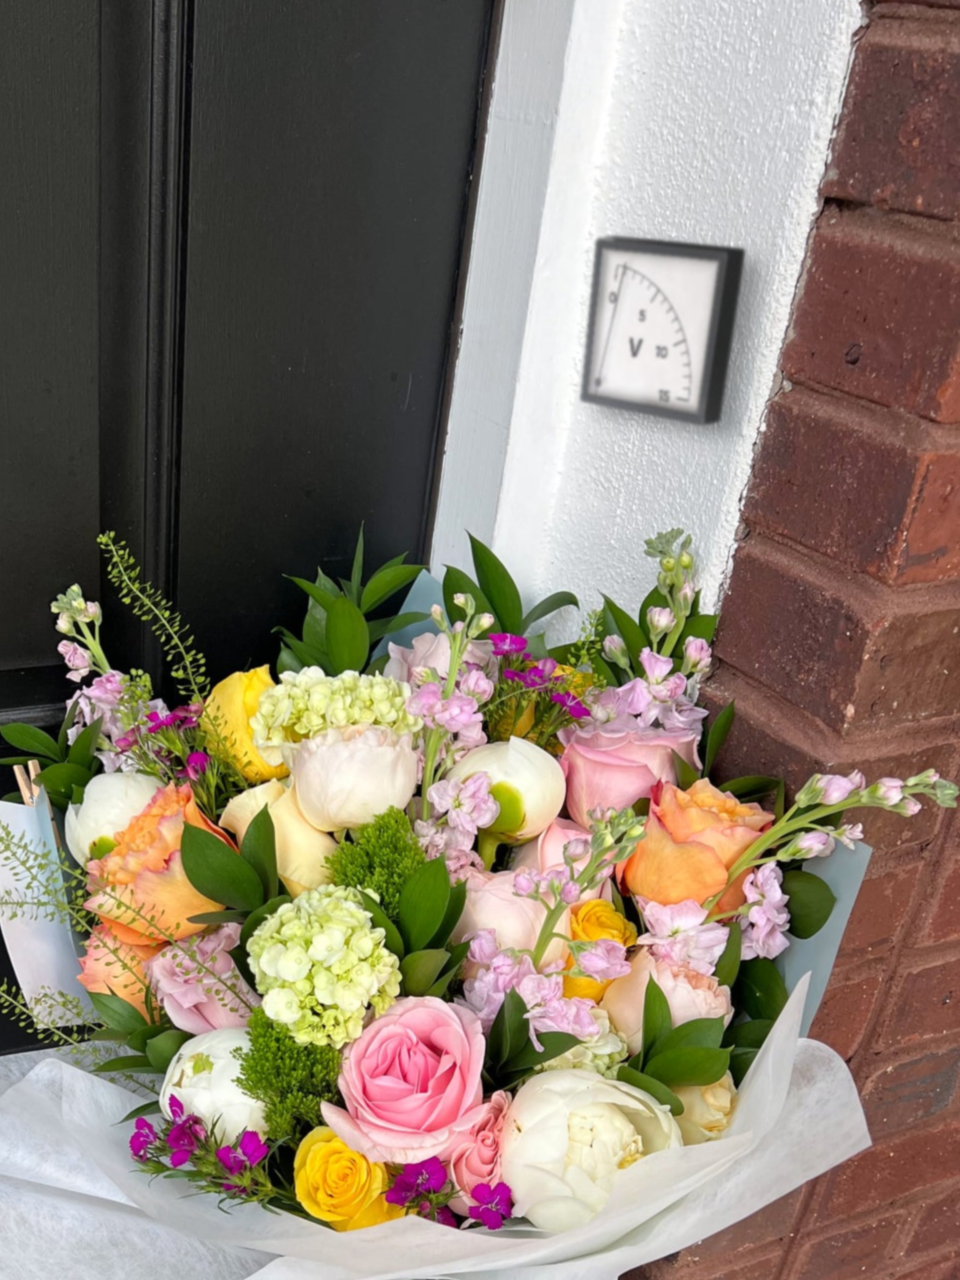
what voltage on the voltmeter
1 V
